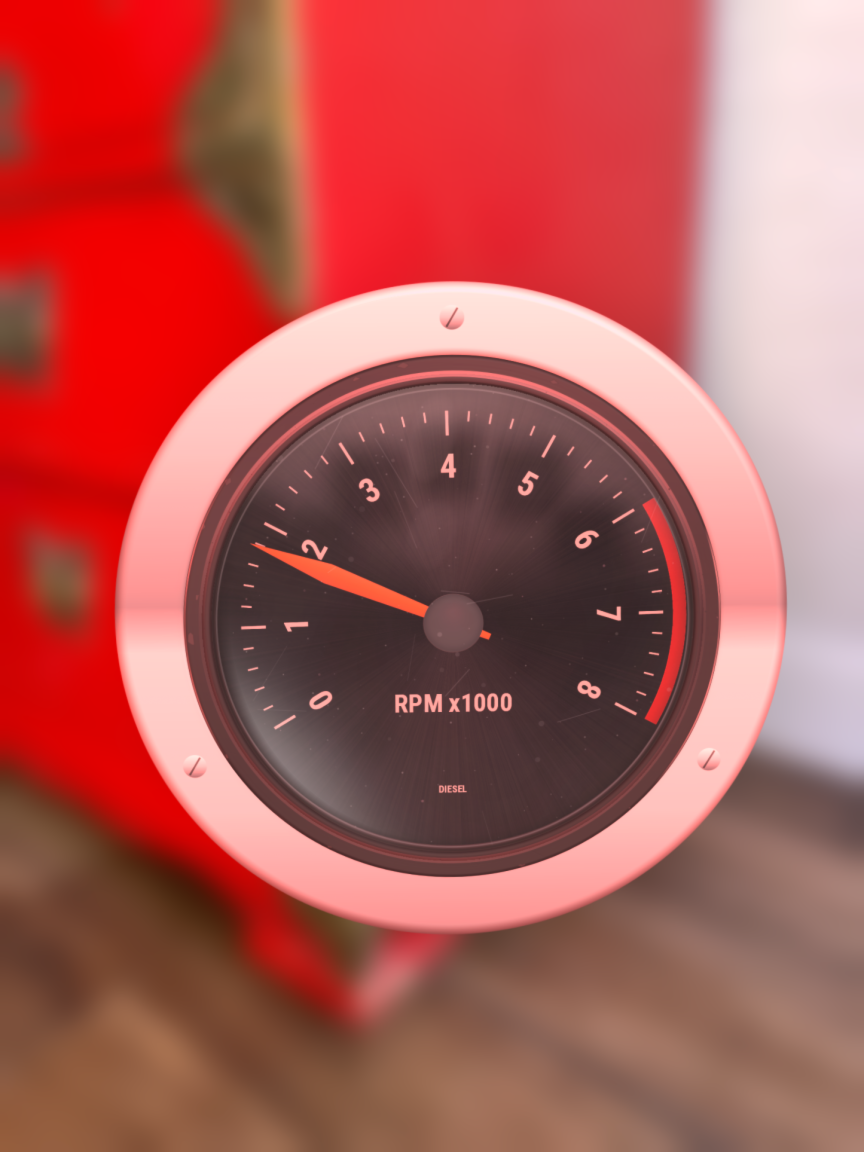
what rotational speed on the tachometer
1800 rpm
